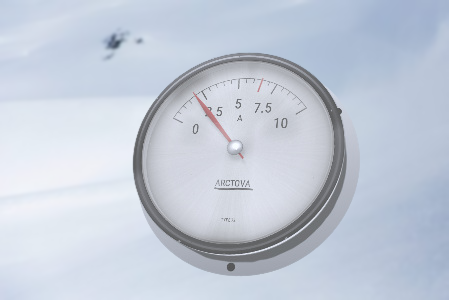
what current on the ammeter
2 A
